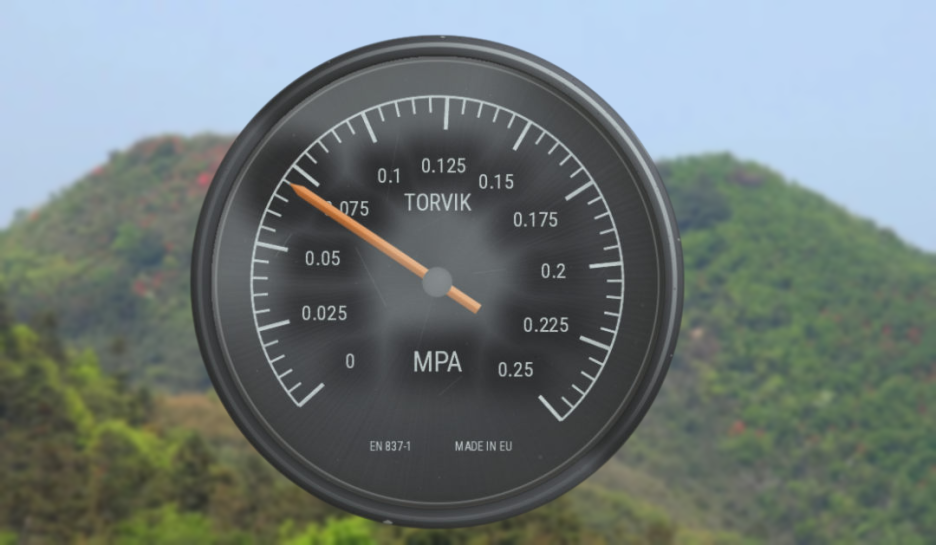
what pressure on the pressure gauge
0.07 MPa
